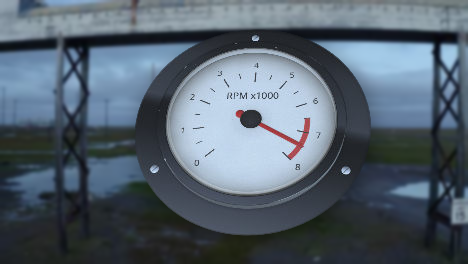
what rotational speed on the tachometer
7500 rpm
